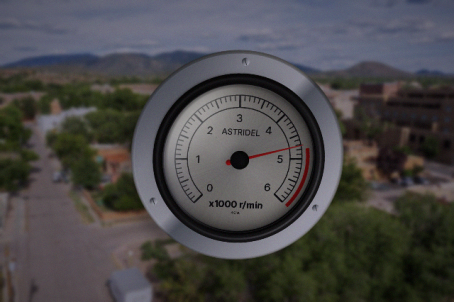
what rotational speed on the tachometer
4700 rpm
